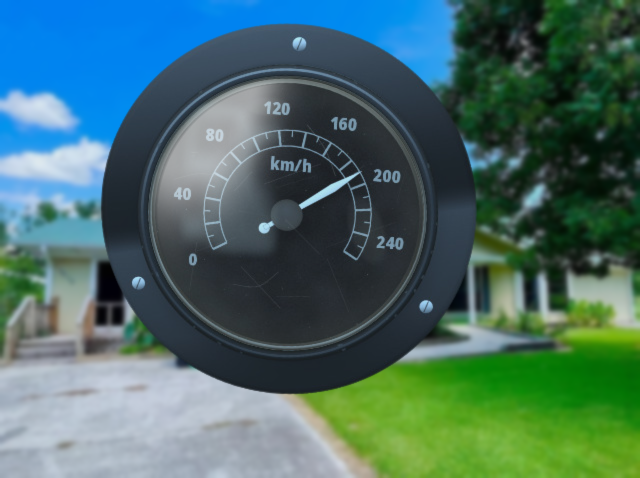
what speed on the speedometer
190 km/h
